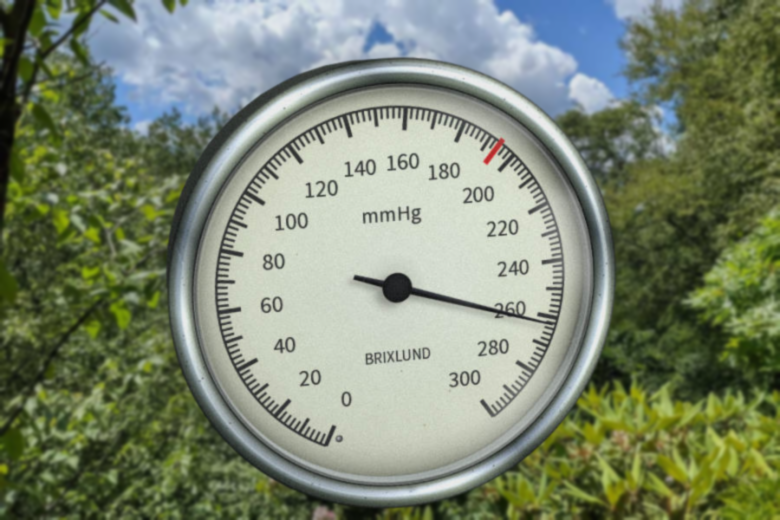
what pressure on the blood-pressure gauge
262 mmHg
